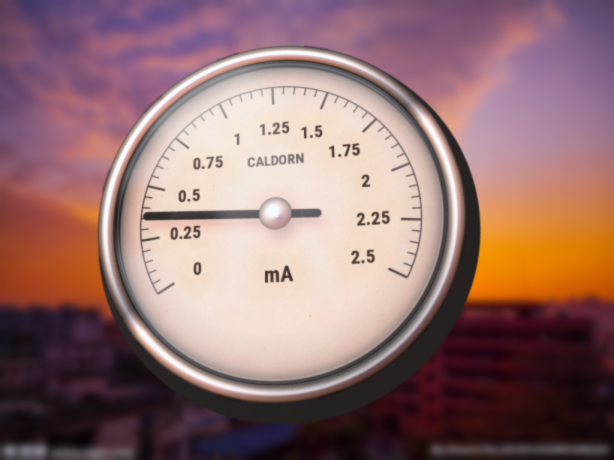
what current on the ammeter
0.35 mA
